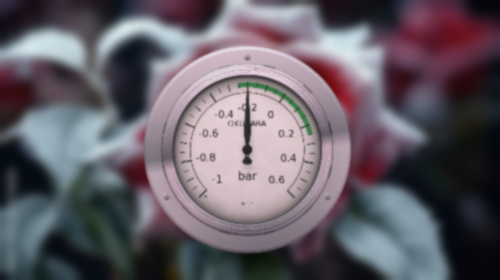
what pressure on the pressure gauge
-0.2 bar
